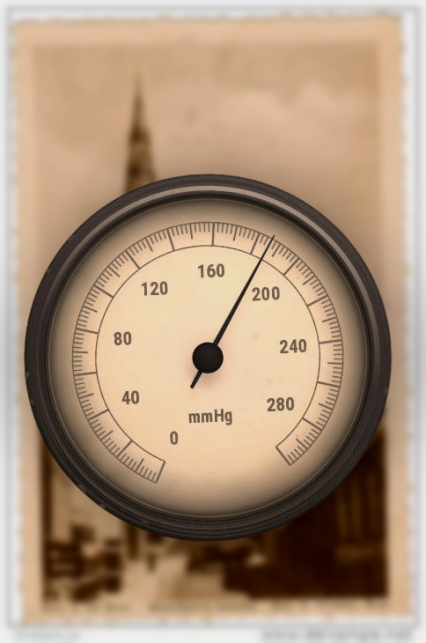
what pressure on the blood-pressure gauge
186 mmHg
